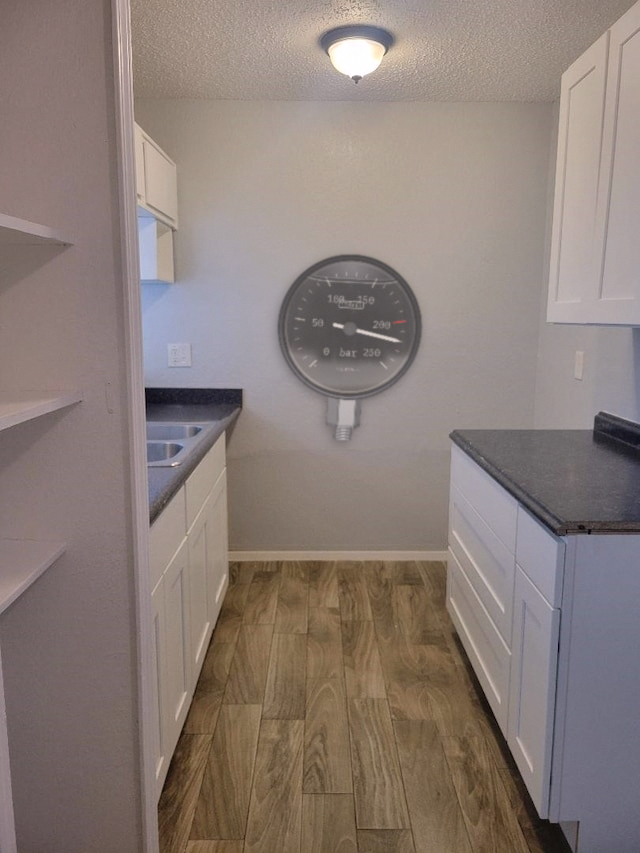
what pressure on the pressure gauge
220 bar
